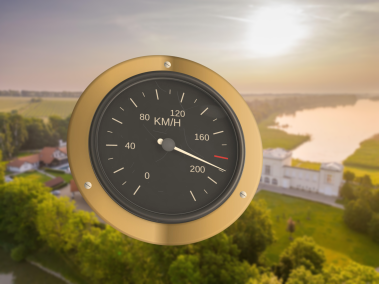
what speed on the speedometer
190 km/h
